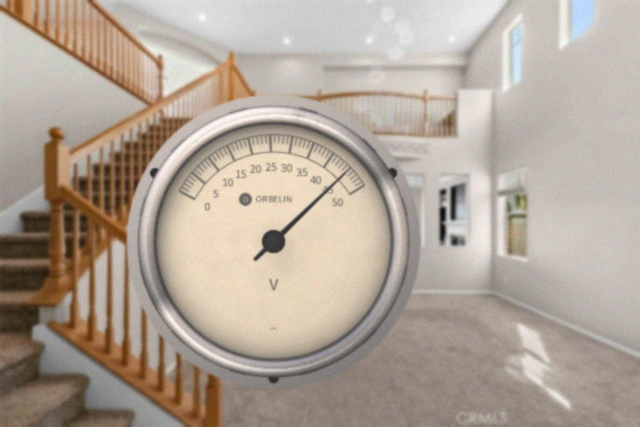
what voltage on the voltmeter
45 V
